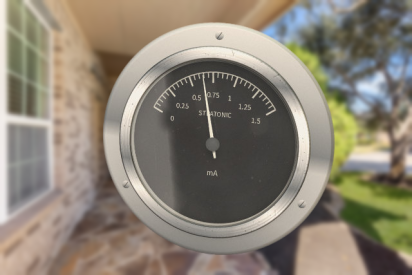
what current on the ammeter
0.65 mA
